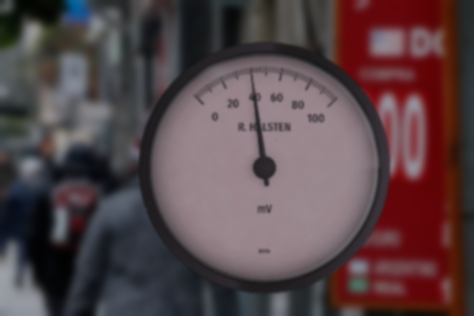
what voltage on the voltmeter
40 mV
